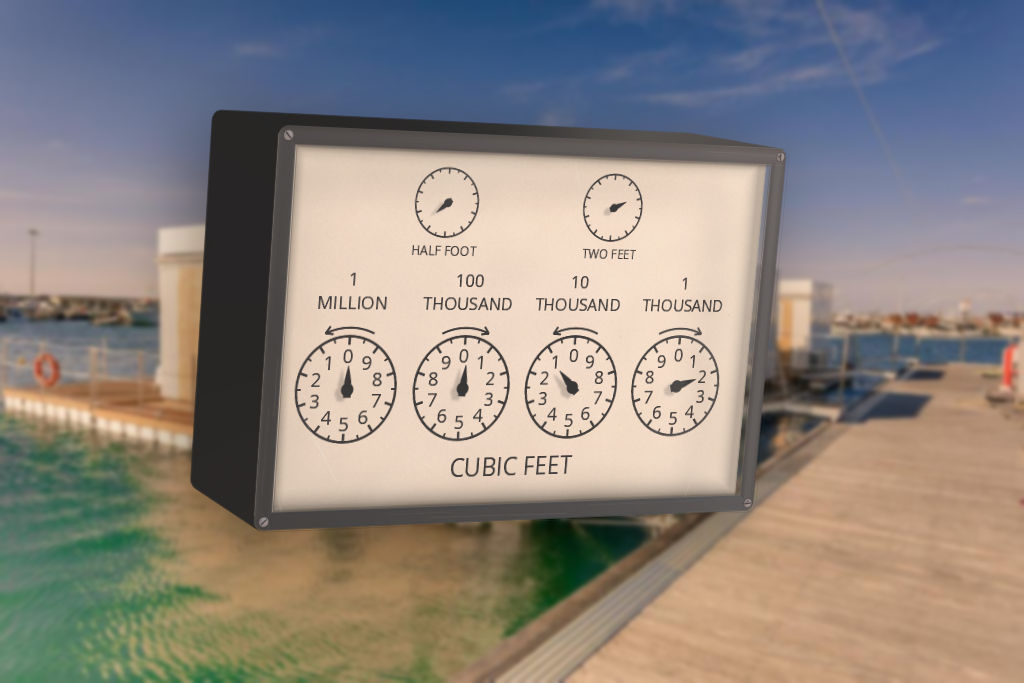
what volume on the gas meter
1200 ft³
